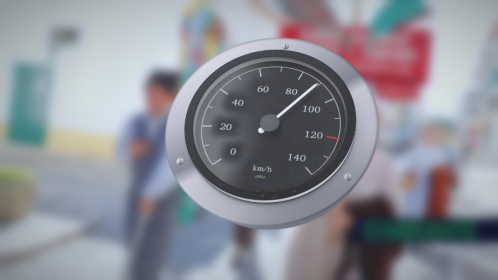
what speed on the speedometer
90 km/h
